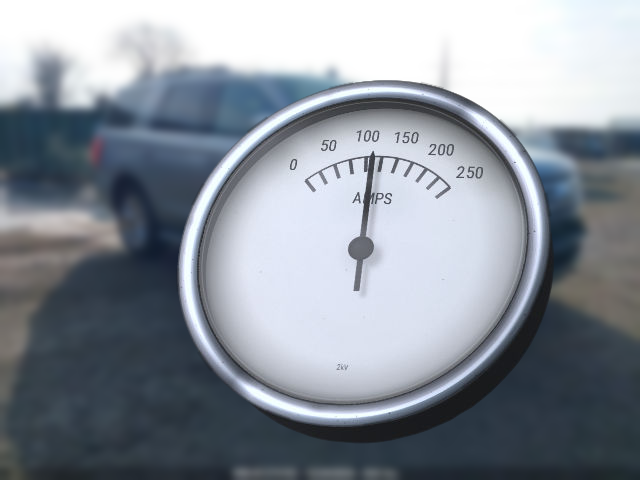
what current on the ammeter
112.5 A
